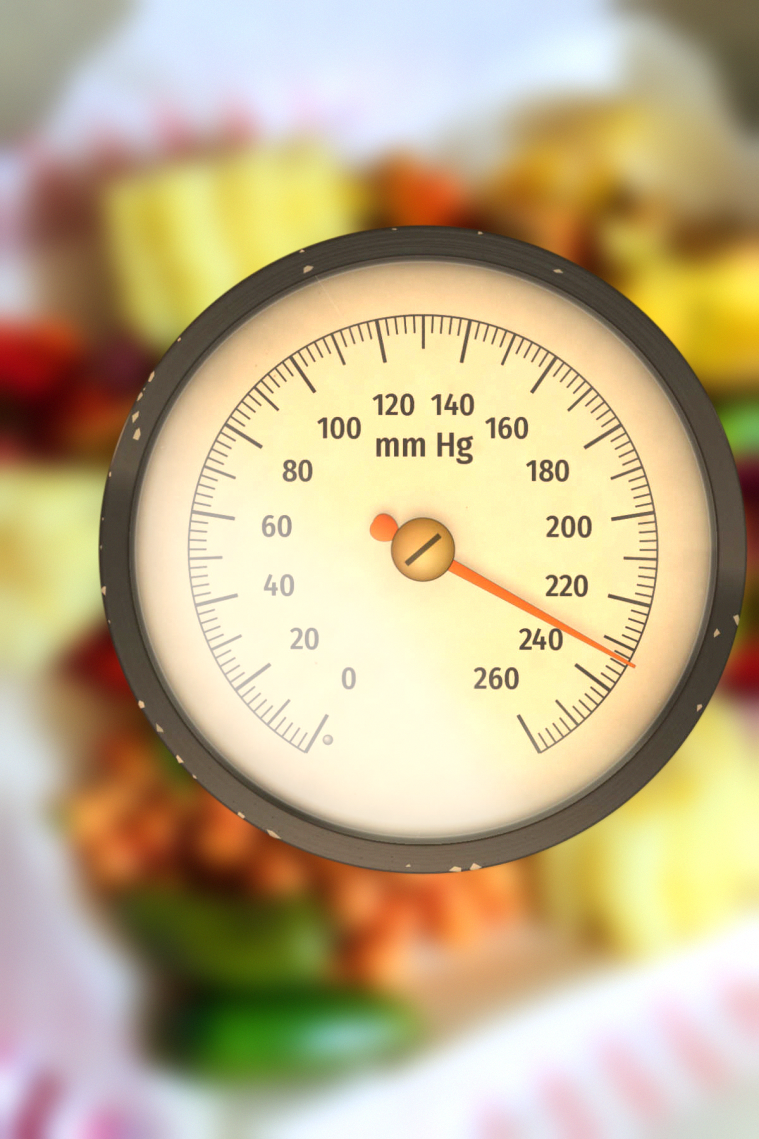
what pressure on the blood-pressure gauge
233 mmHg
